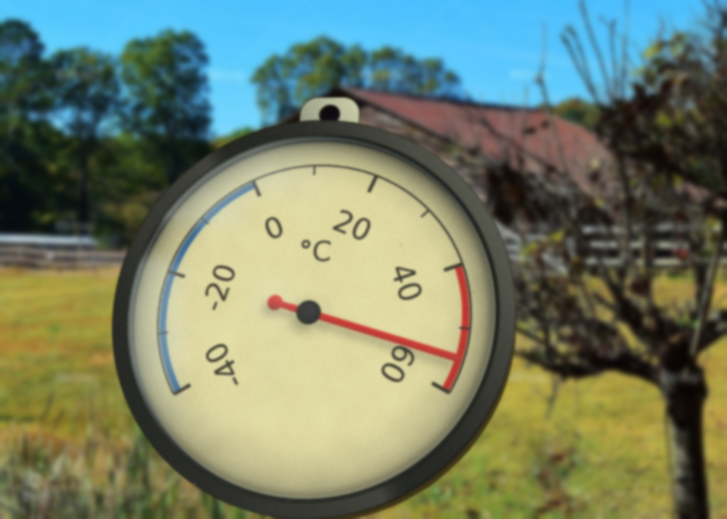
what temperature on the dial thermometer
55 °C
